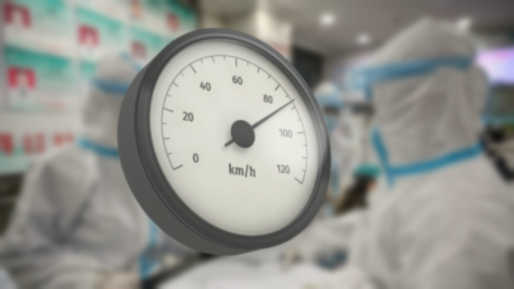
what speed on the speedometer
87.5 km/h
